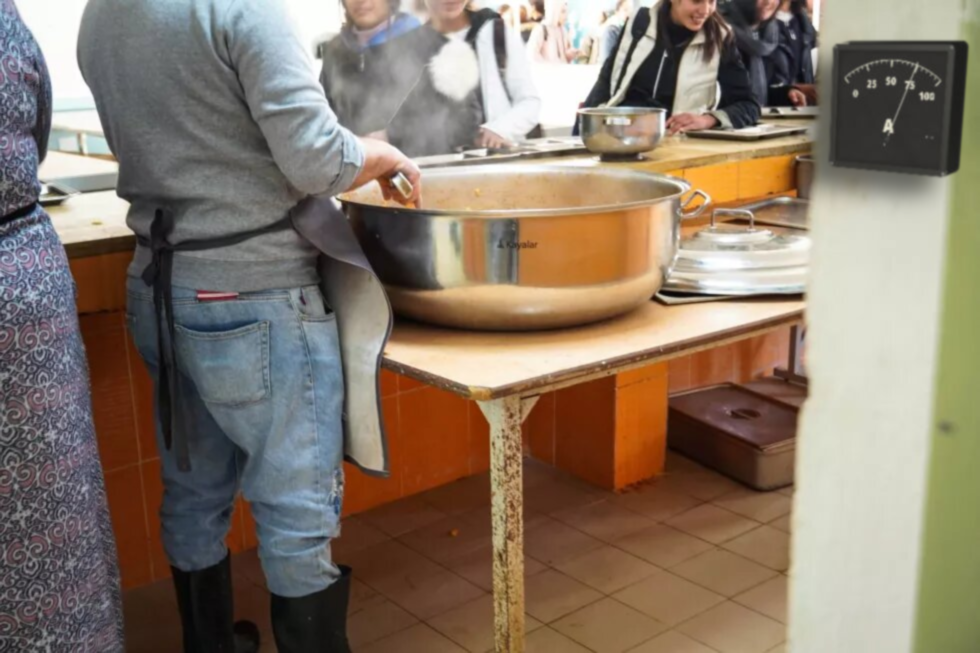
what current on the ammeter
75 A
